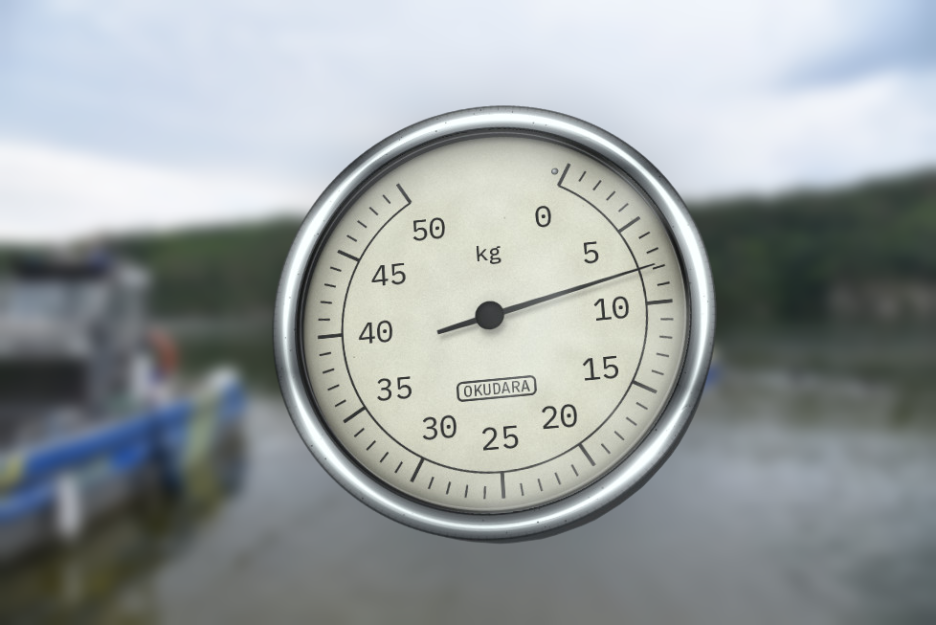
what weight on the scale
8 kg
